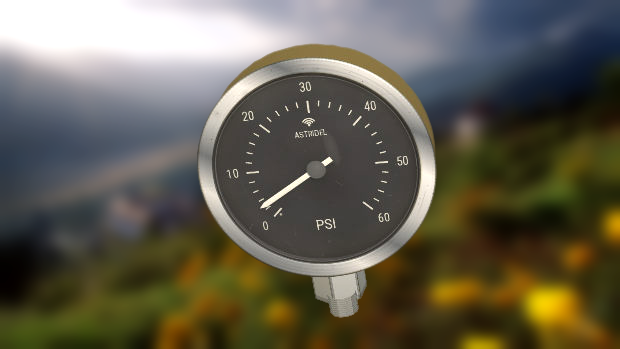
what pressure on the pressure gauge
3 psi
